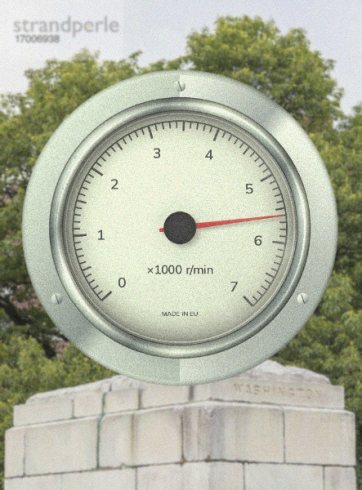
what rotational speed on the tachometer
5600 rpm
